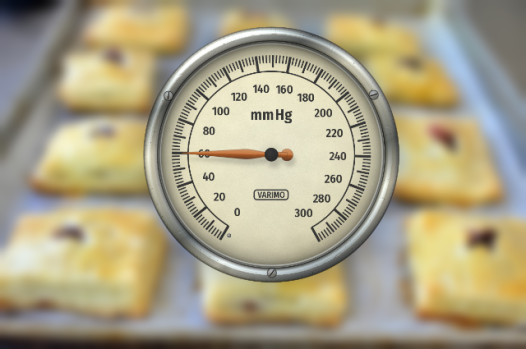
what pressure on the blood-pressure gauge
60 mmHg
